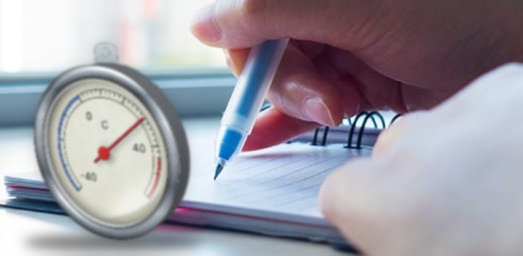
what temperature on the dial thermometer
30 °C
